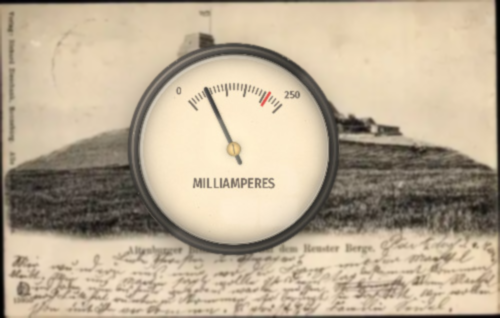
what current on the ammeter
50 mA
